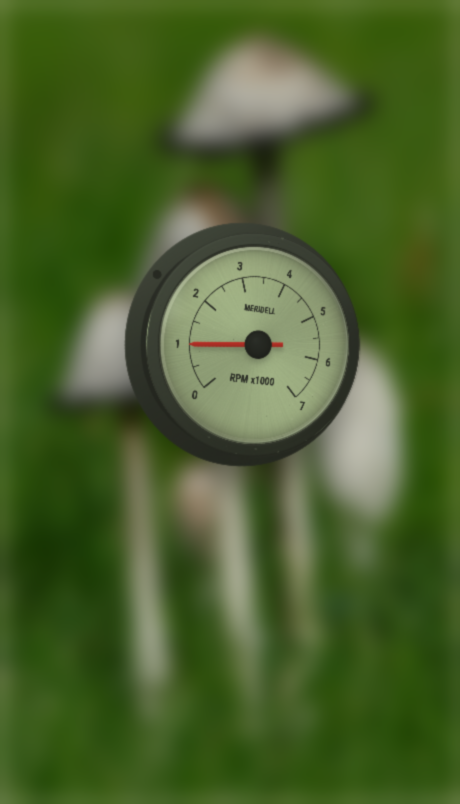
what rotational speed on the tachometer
1000 rpm
